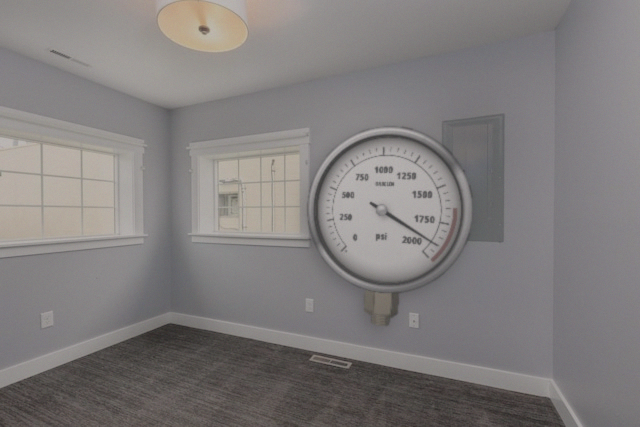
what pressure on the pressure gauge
1900 psi
